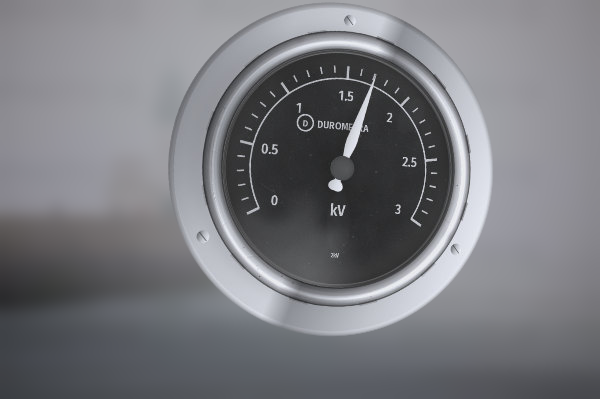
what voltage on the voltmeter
1.7 kV
